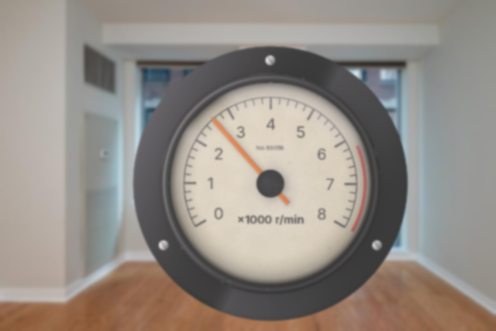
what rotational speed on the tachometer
2600 rpm
